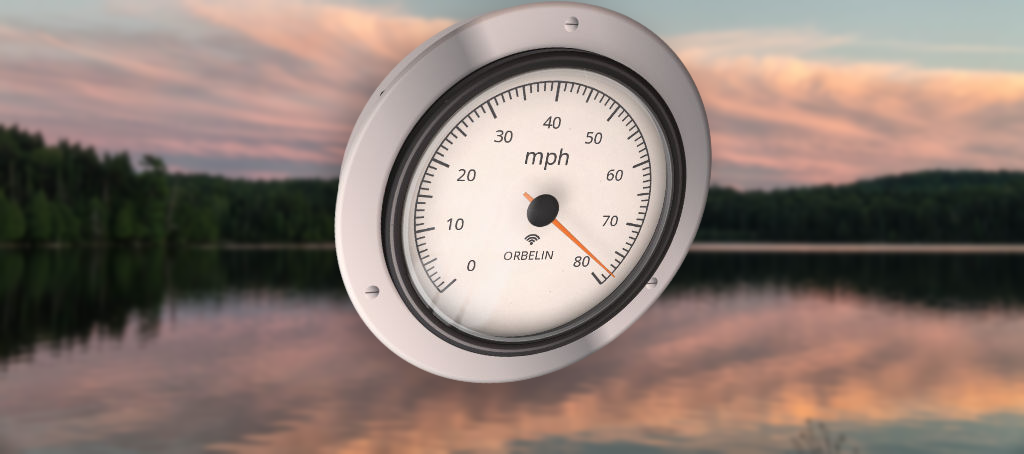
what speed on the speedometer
78 mph
